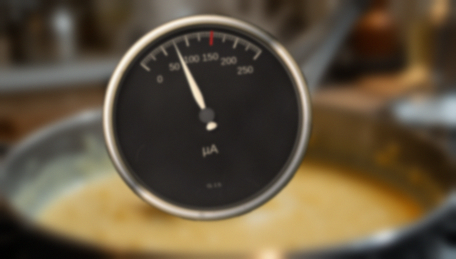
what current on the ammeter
75 µA
